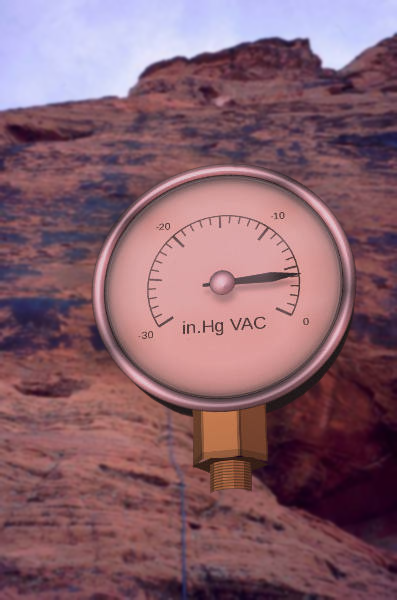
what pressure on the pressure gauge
-4 inHg
